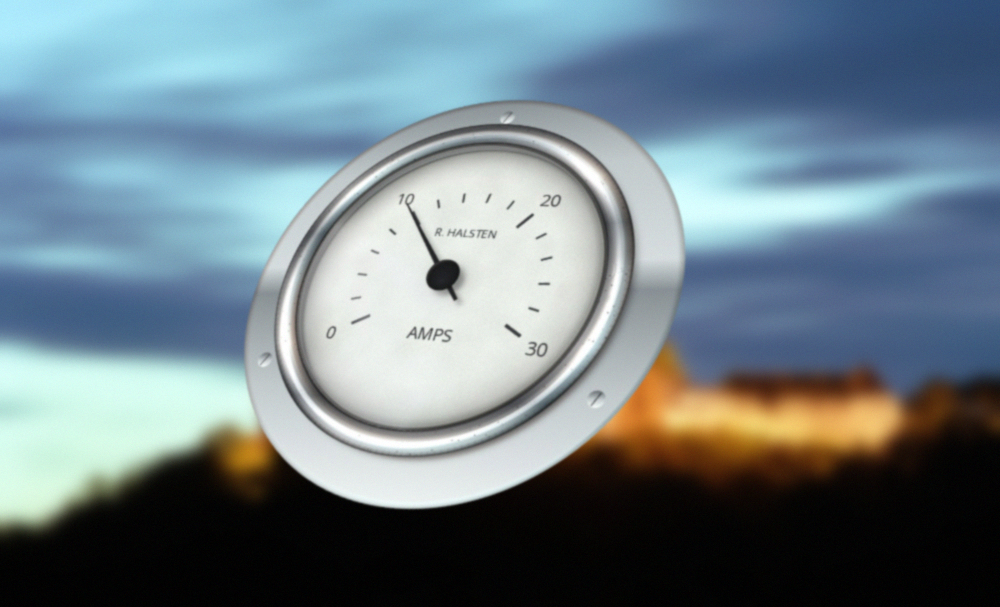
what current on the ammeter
10 A
